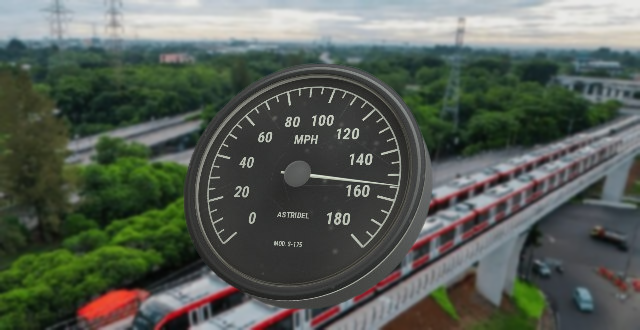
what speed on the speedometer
155 mph
